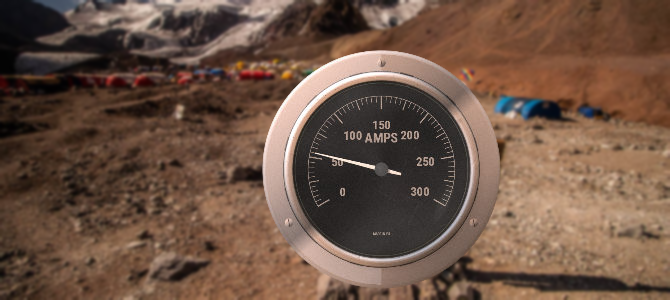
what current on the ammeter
55 A
